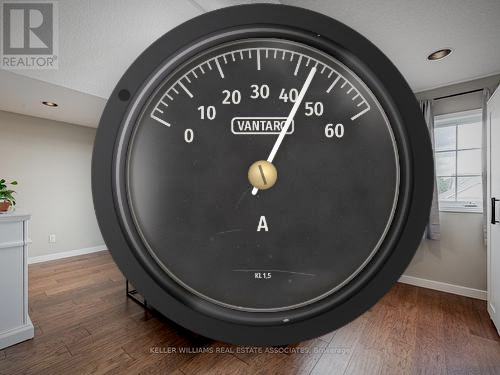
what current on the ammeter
44 A
